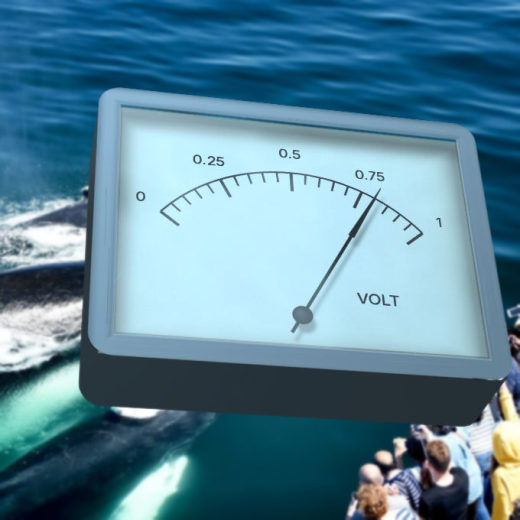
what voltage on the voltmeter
0.8 V
